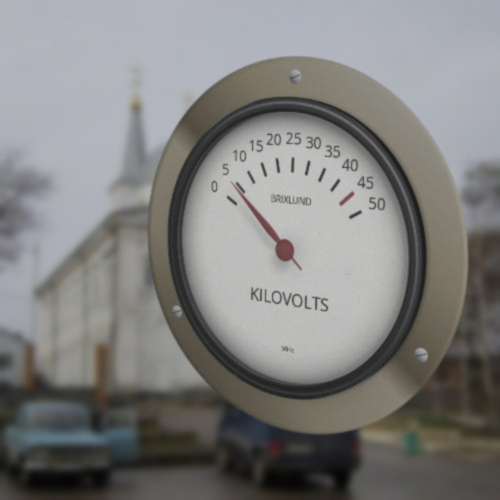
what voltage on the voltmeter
5 kV
